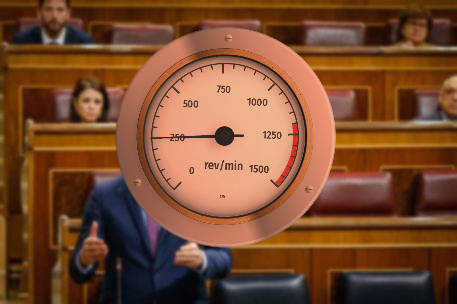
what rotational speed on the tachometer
250 rpm
